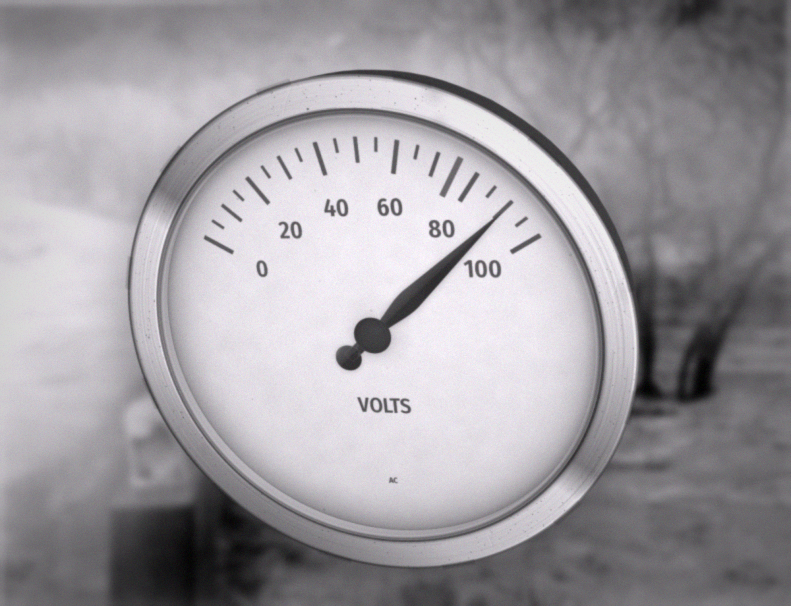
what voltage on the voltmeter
90 V
